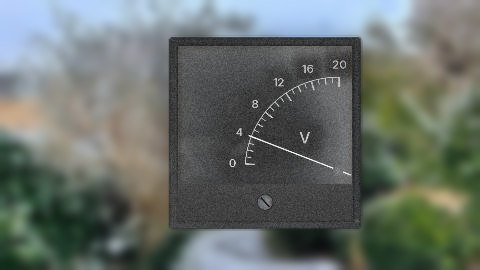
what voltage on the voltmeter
4 V
